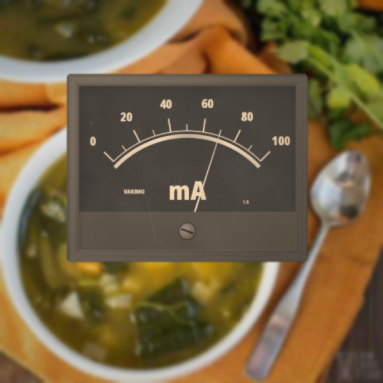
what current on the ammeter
70 mA
